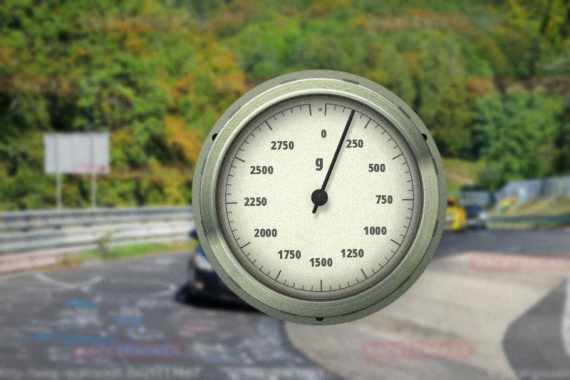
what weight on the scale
150 g
